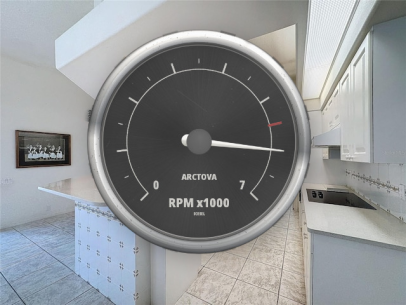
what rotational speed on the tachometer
6000 rpm
